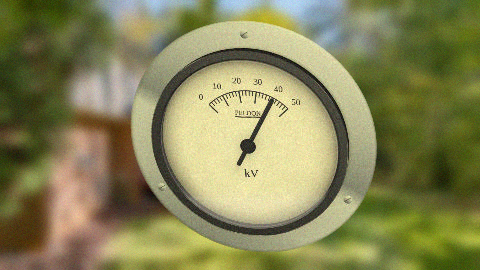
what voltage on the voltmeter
40 kV
